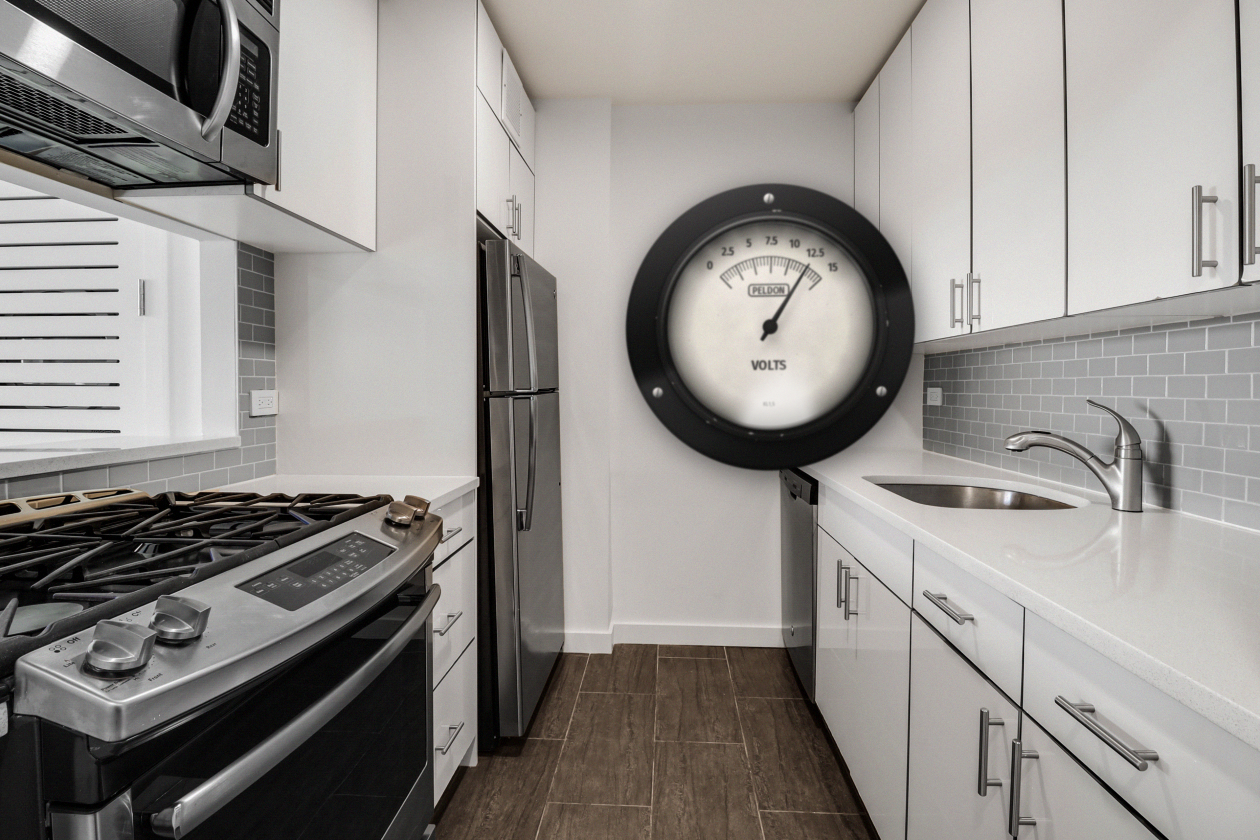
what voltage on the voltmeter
12.5 V
